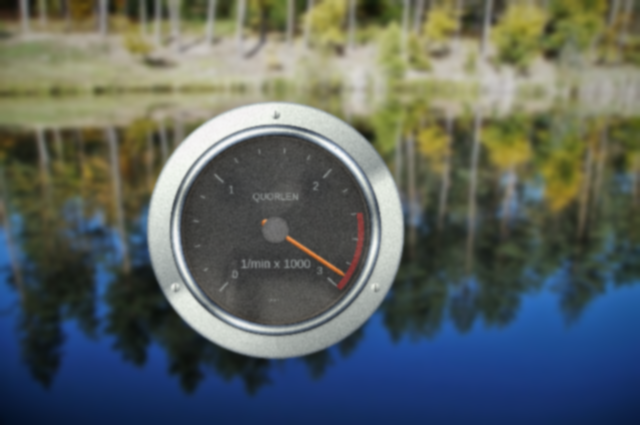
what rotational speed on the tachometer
2900 rpm
